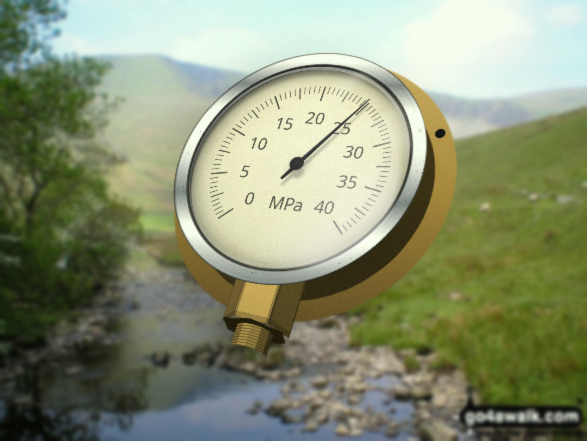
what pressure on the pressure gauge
25 MPa
